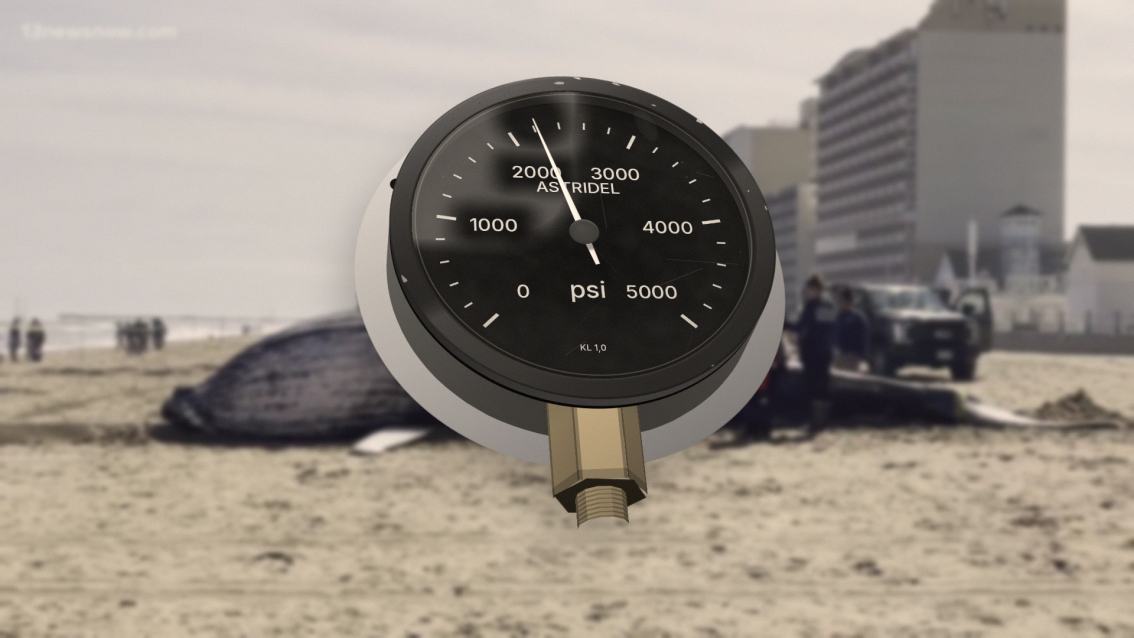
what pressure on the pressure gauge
2200 psi
